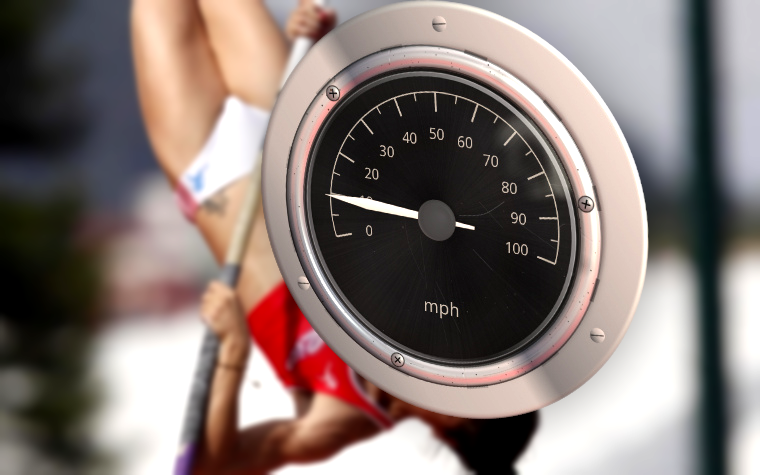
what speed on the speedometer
10 mph
